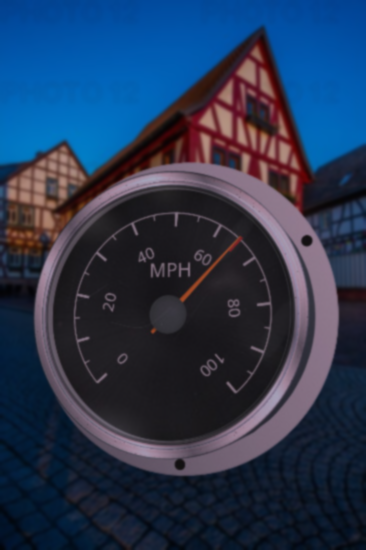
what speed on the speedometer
65 mph
